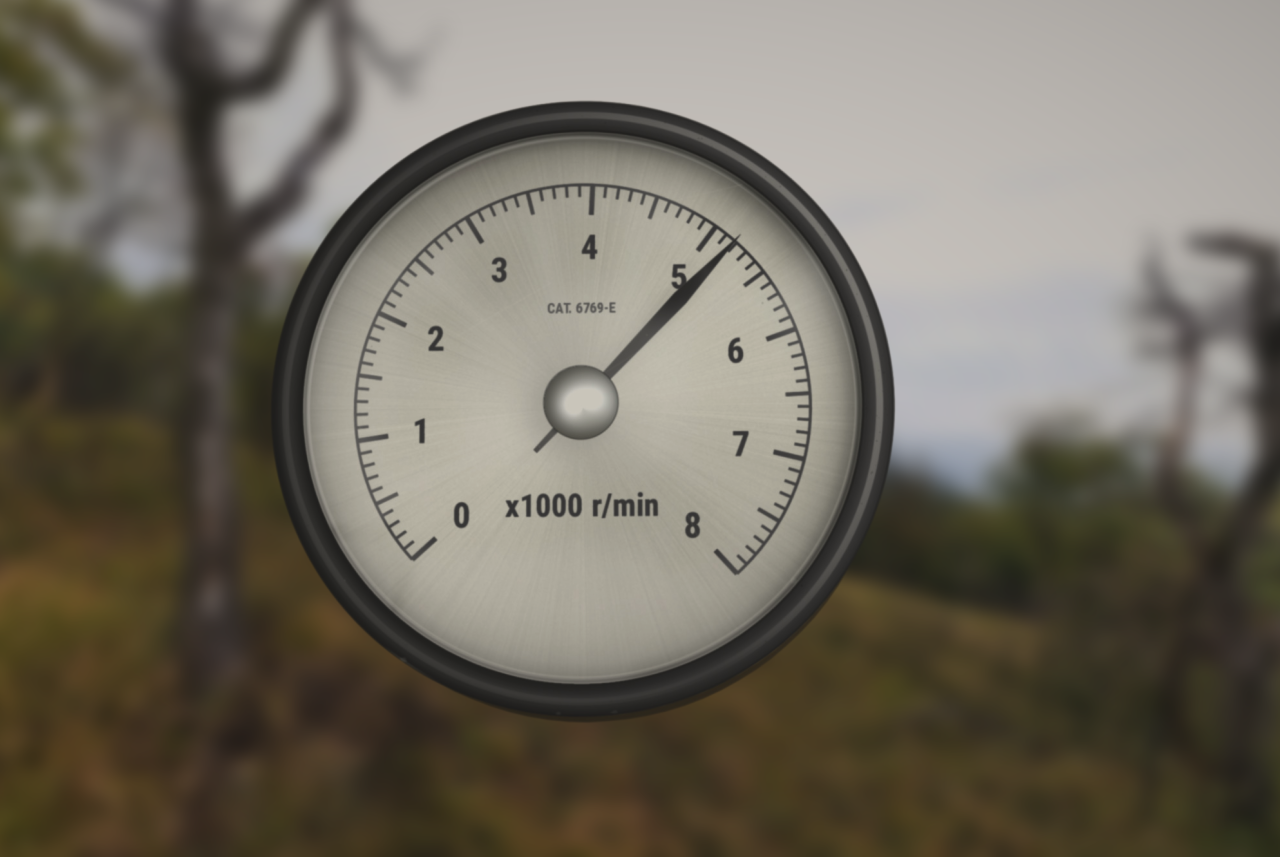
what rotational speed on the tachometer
5200 rpm
